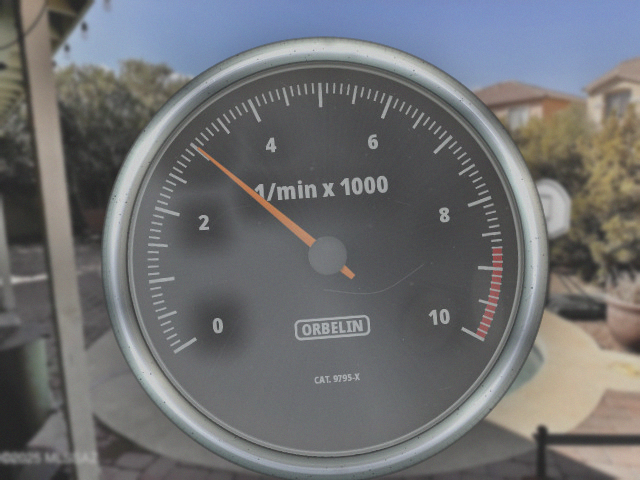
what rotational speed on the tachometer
3000 rpm
